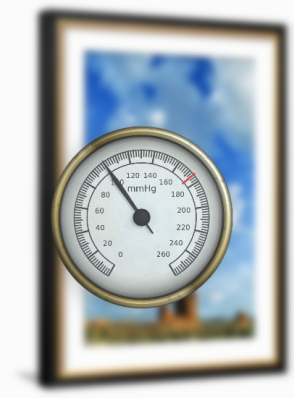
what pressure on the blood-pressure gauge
100 mmHg
